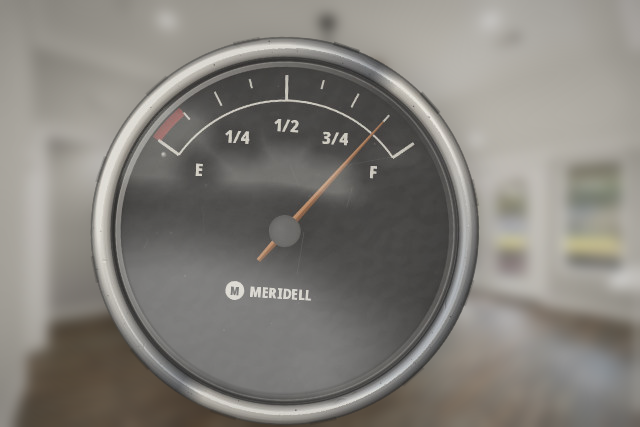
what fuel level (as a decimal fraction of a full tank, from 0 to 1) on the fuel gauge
0.875
